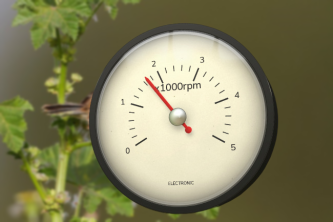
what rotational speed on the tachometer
1700 rpm
